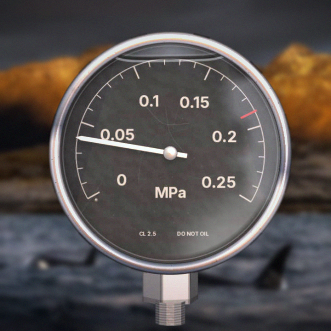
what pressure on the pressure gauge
0.04 MPa
